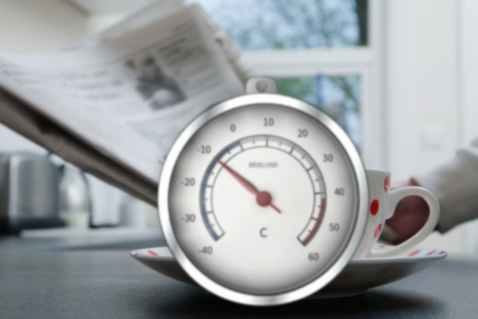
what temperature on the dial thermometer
-10 °C
